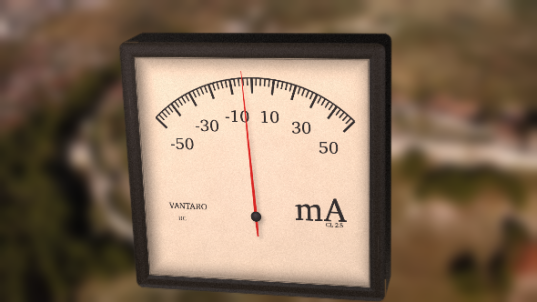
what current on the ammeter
-4 mA
